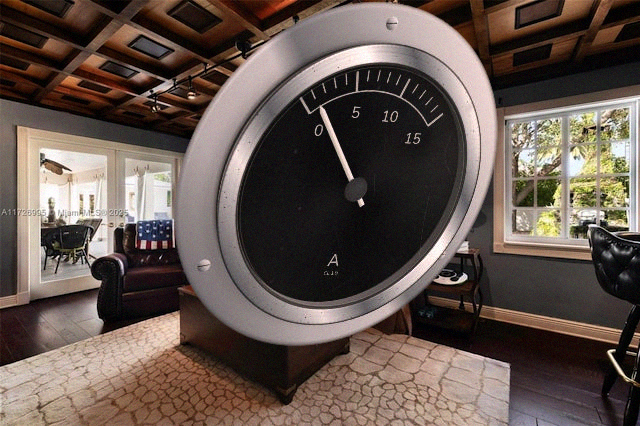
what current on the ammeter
1 A
